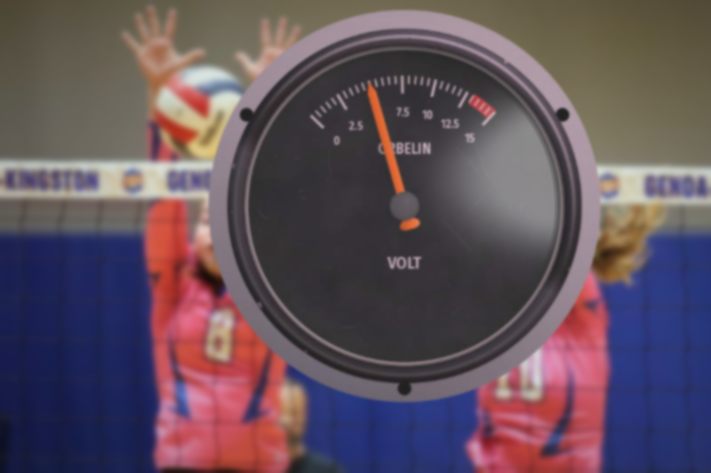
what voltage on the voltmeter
5 V
